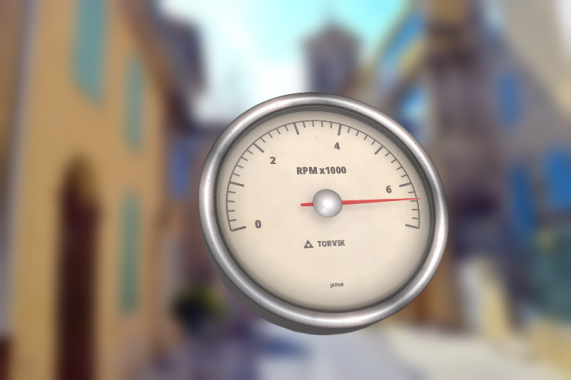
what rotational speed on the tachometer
6400 rpm
